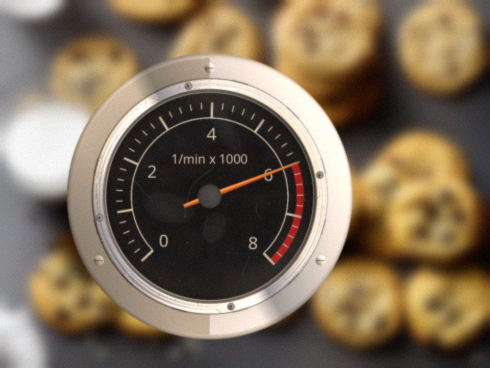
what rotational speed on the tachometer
6000 rpm
